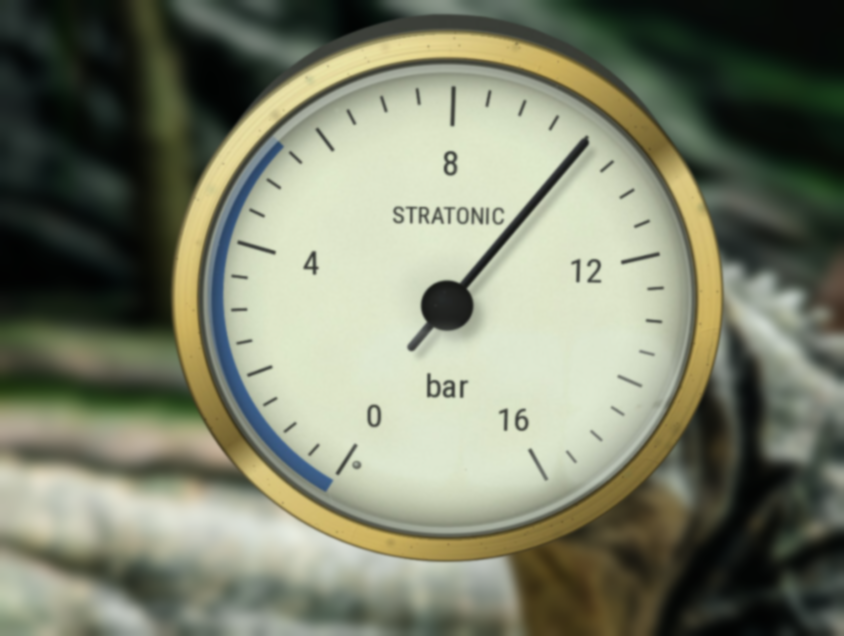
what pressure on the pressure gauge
10 bar
